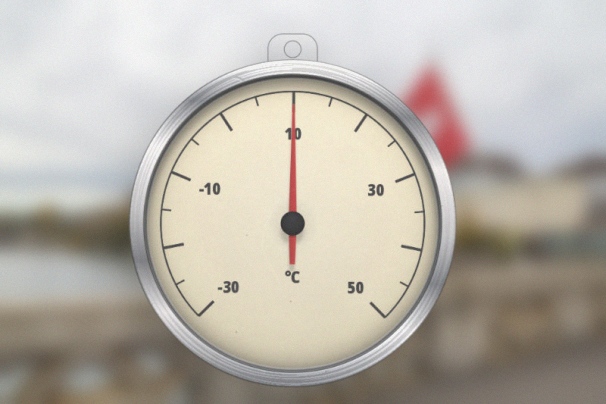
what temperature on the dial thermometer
10 °C
